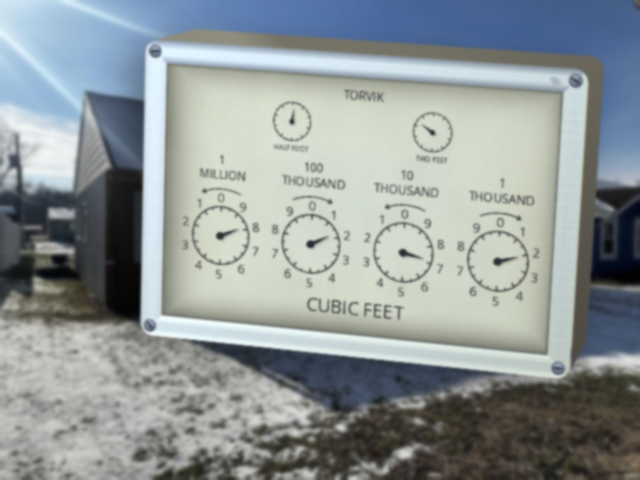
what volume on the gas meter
817200 ft³
